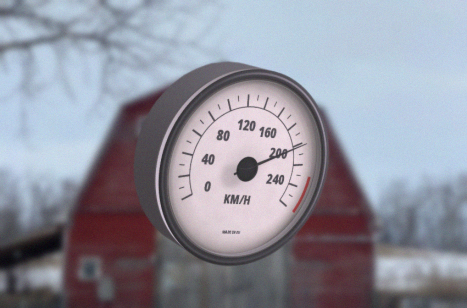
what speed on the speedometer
200 km/h
